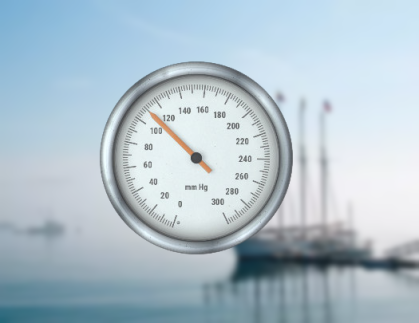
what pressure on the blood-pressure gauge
110 mmHg
